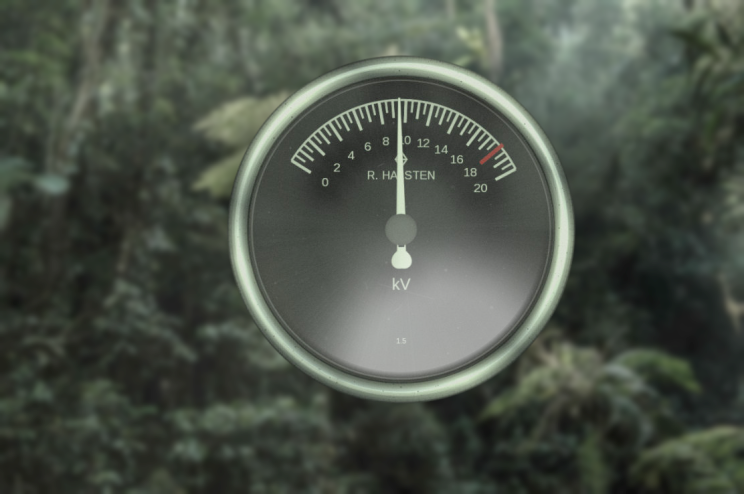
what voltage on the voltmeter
9.5 kV
